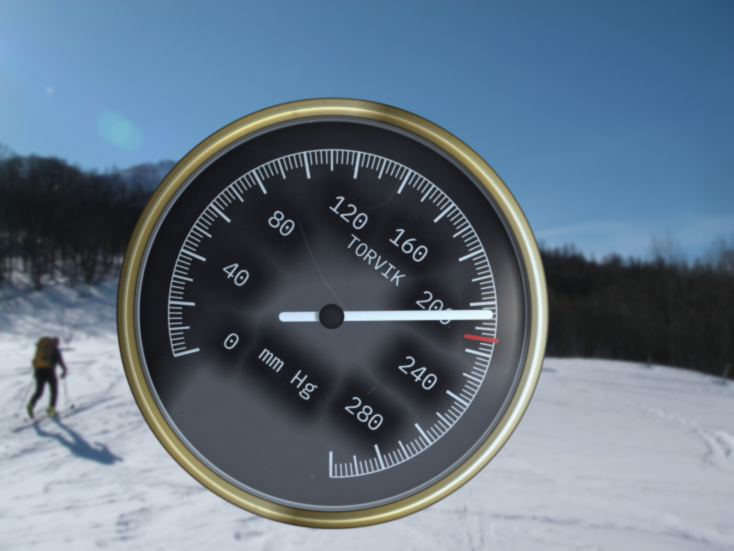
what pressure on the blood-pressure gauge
204 mmHg
